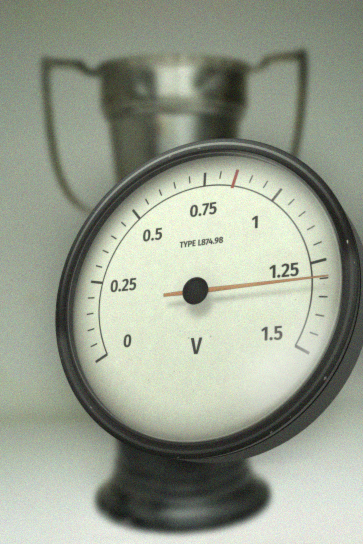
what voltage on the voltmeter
1.3 V
